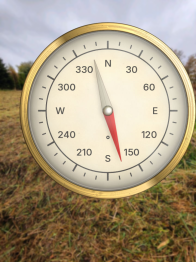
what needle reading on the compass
165 °
